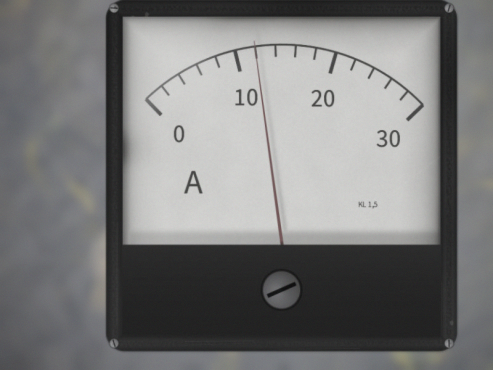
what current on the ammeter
12 A
